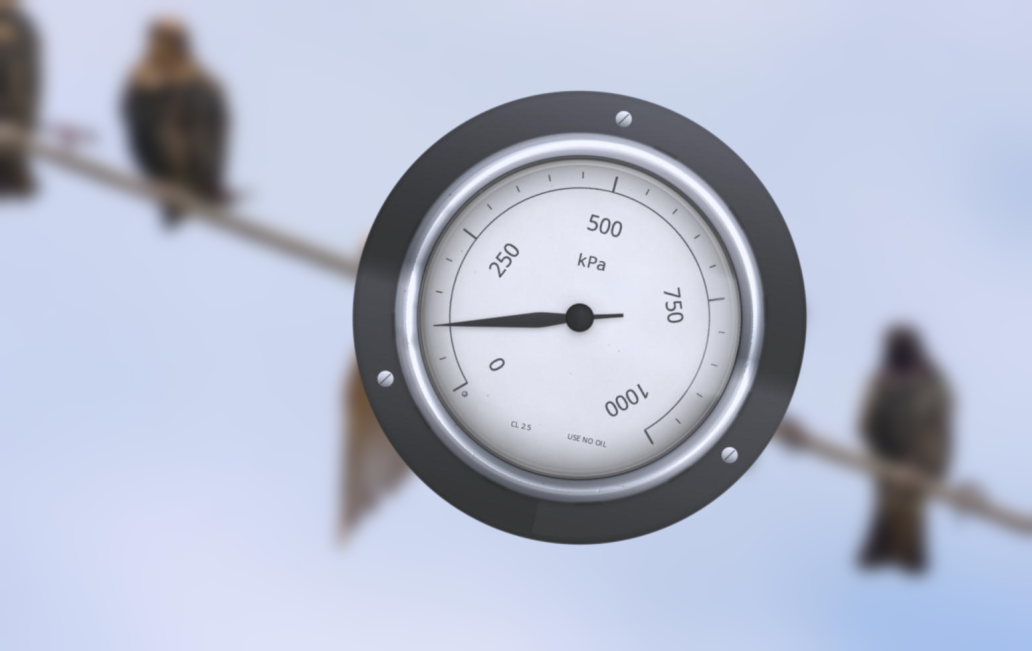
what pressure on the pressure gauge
100 kPa
